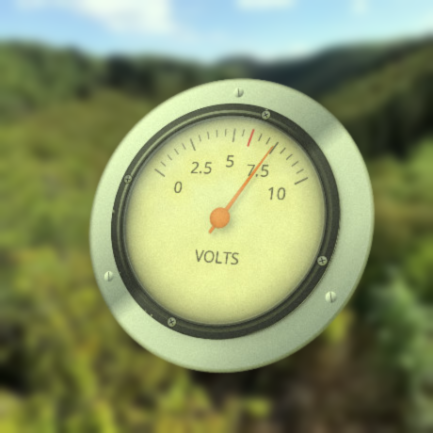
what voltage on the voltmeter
7.5 V
